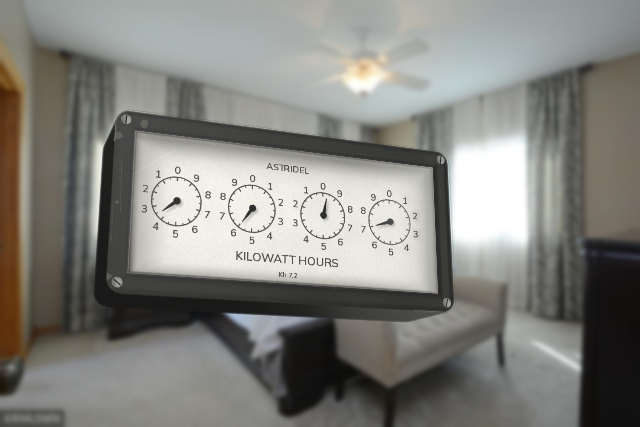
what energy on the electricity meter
3597 kWh
